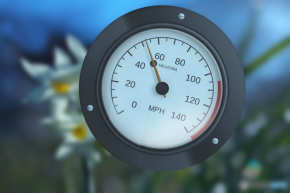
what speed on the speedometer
52.5 mph
